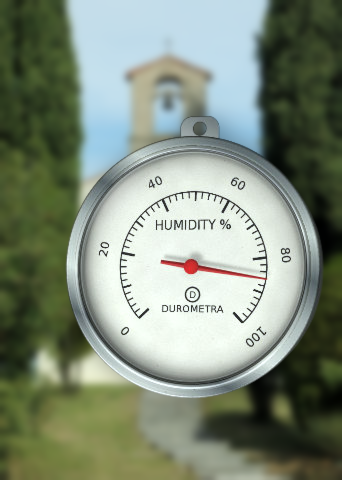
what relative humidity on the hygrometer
86 %
